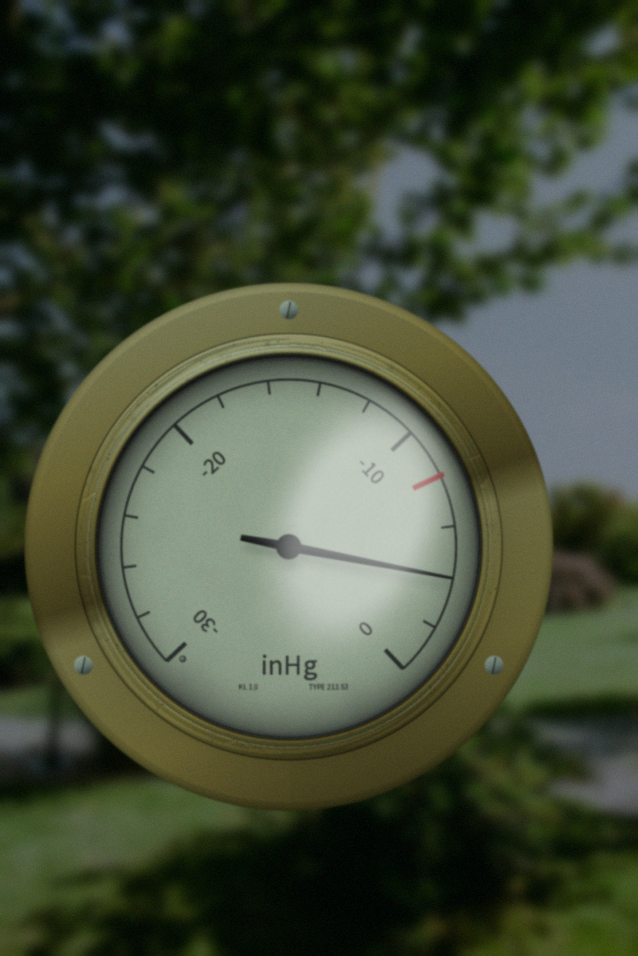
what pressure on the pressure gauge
-4 inHg
